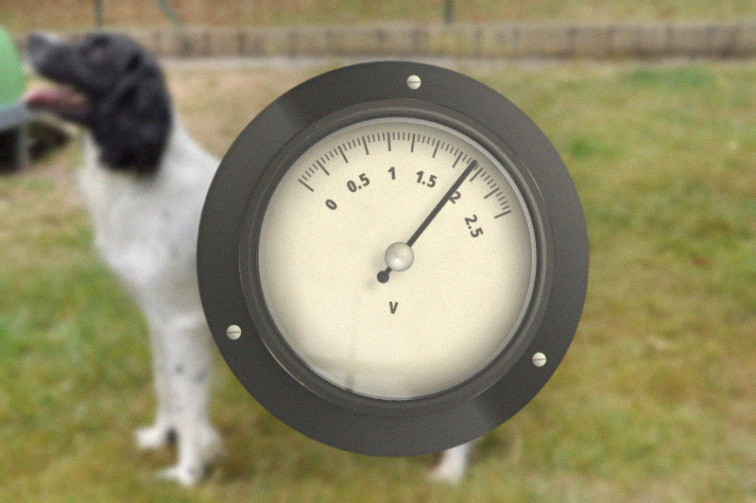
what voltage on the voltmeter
1.9 V
